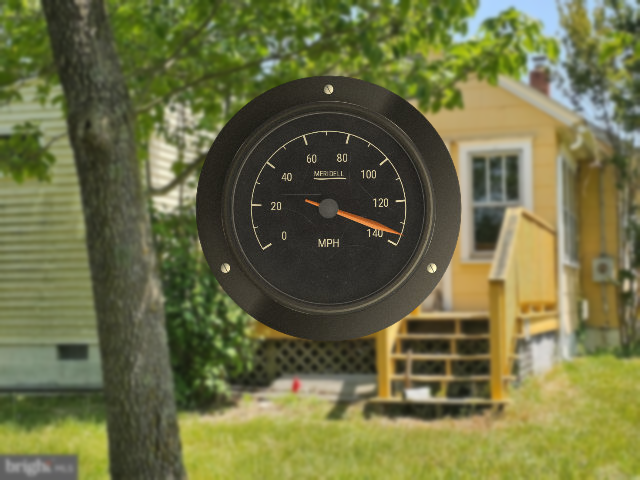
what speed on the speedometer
135 mph
